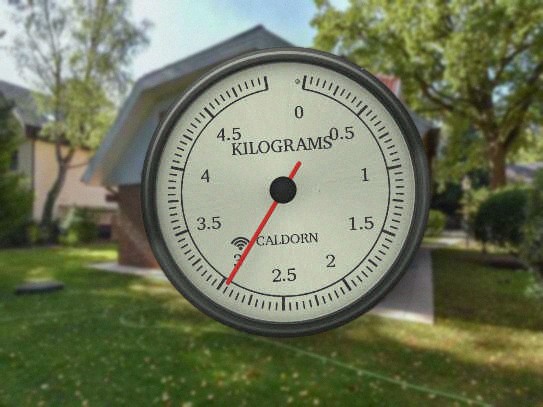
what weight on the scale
2.95 kg
